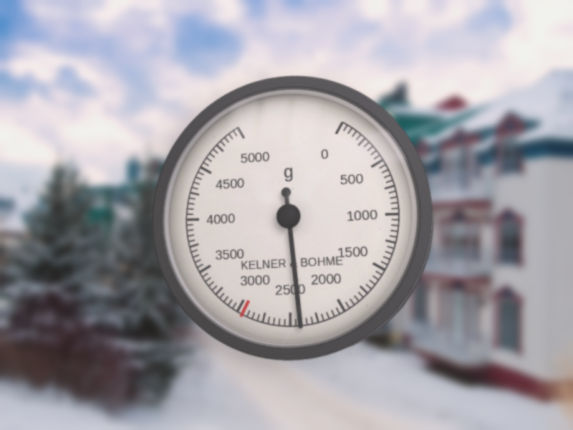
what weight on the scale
2400 g
